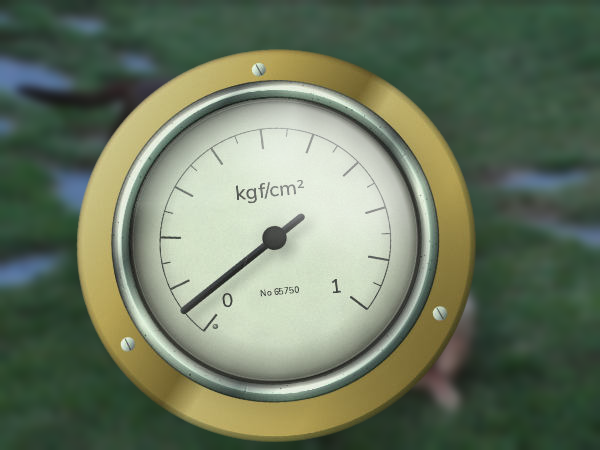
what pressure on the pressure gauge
0.05 kg/cm²
